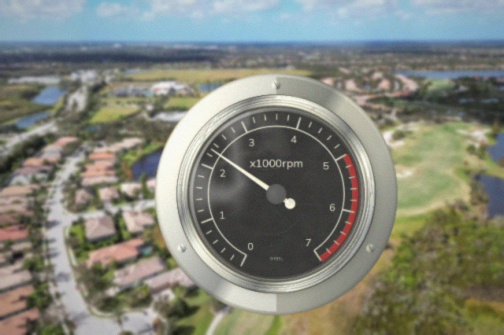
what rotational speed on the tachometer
2300 rpm
